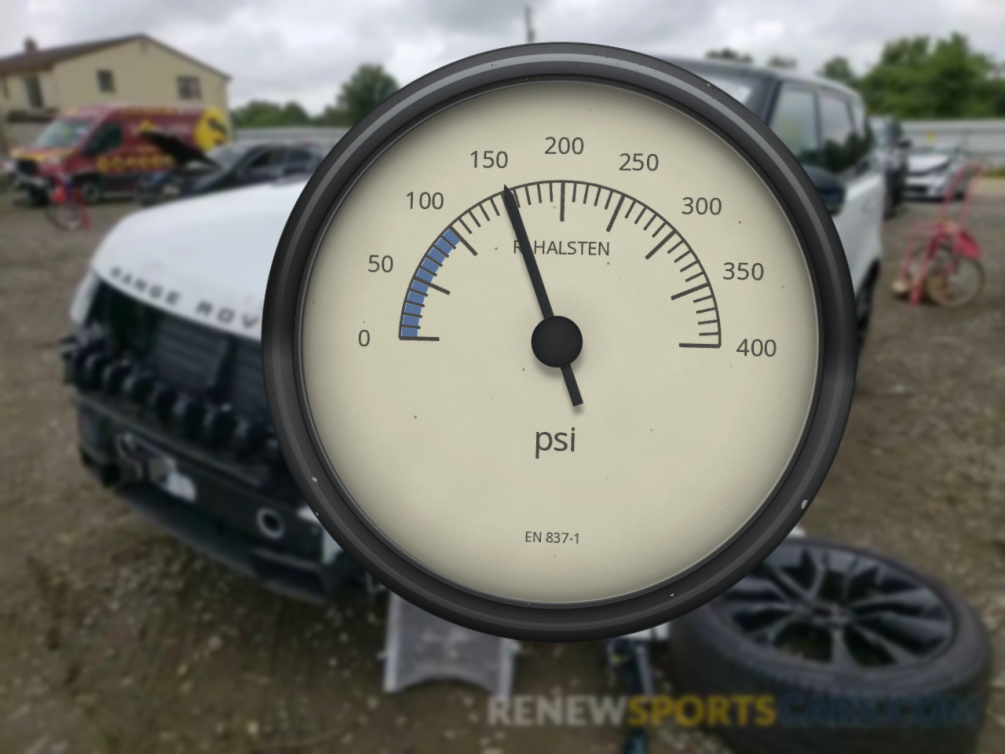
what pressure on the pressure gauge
155 psi
